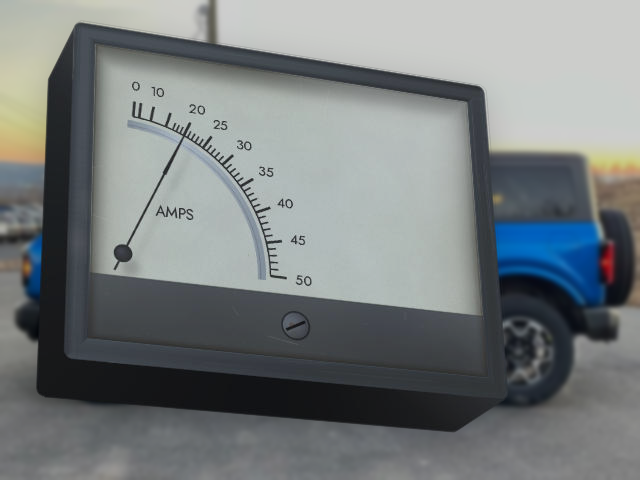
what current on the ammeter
20 A
